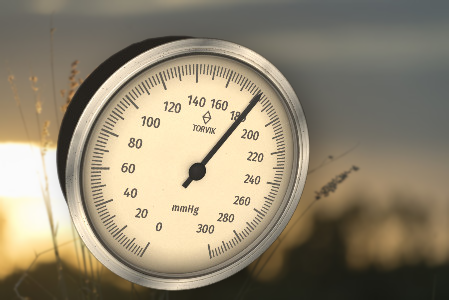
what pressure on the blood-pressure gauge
180 mmHg
